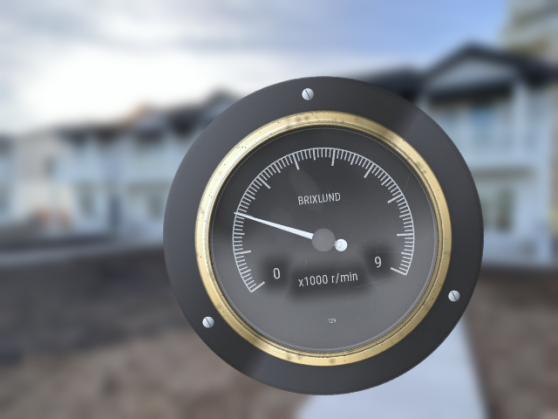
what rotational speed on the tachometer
2000 rpm
